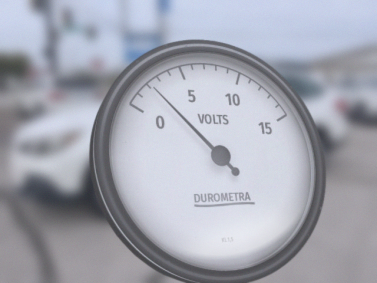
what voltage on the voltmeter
2 V
